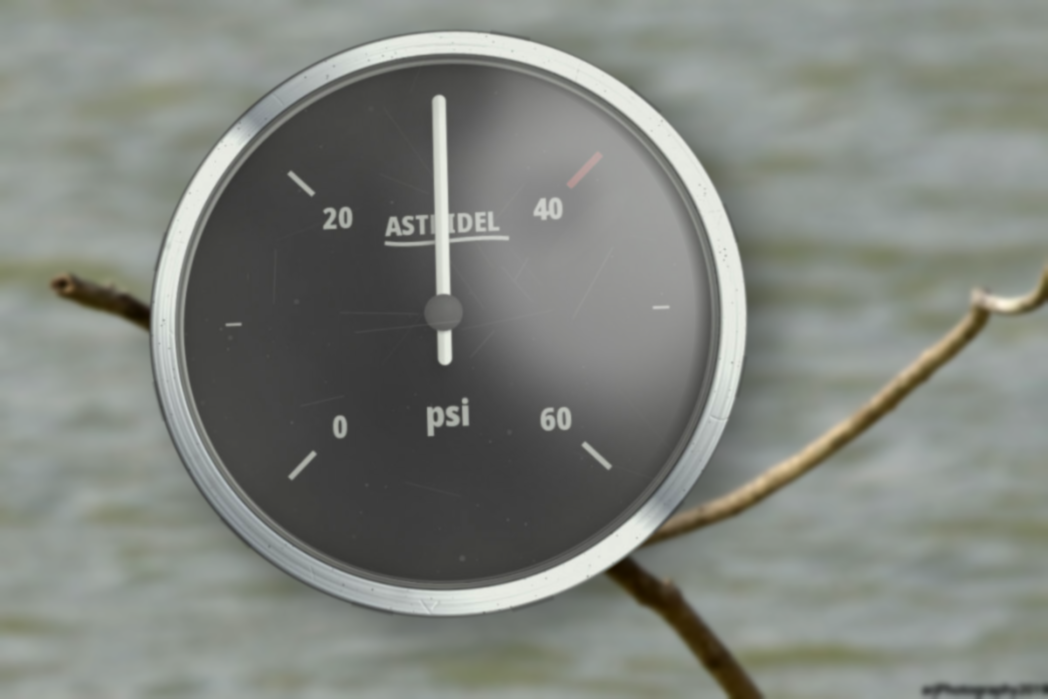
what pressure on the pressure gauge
30 psi
